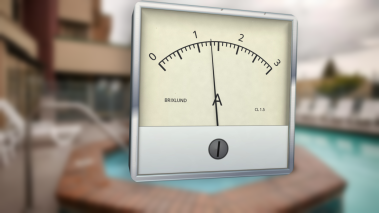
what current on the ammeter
1.3 A
